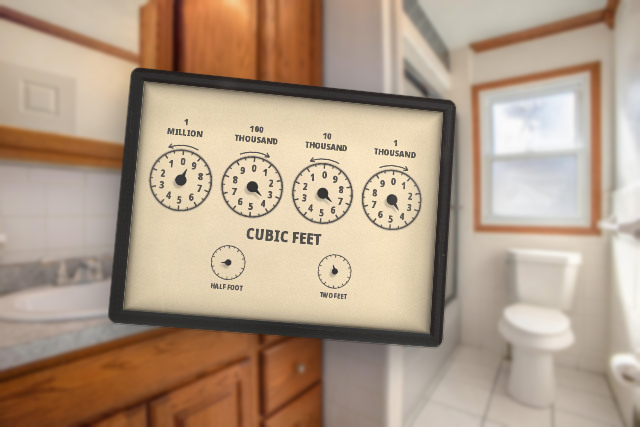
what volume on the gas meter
936400 ft³
